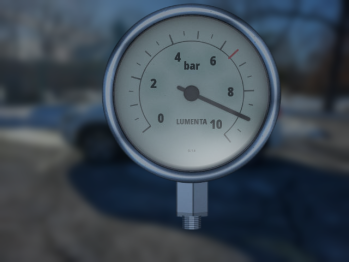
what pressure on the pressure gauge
9 bar
